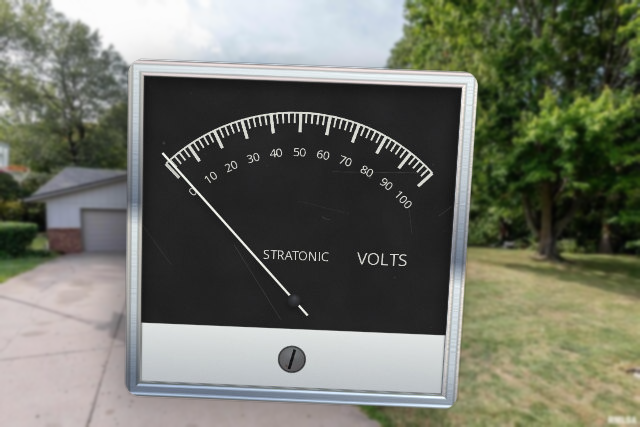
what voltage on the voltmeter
2 V
